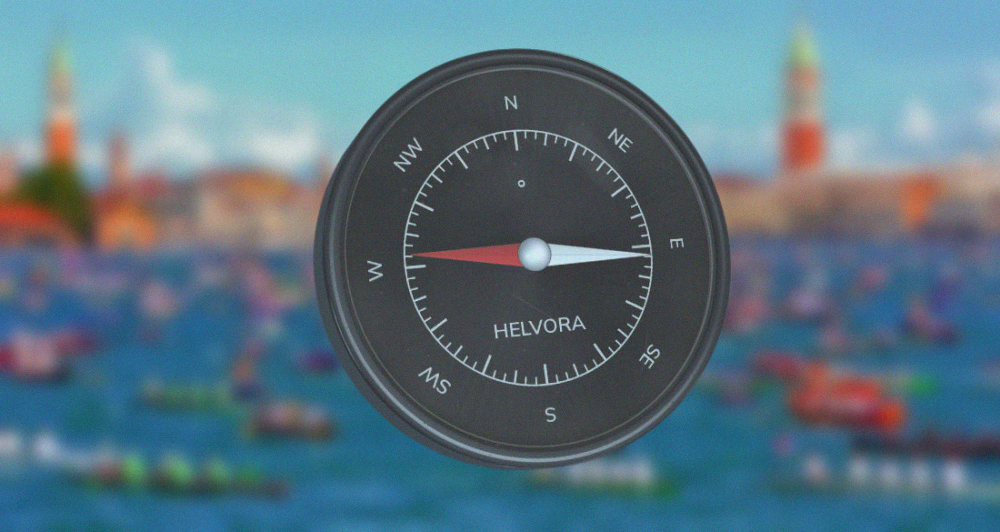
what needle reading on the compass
275 °
